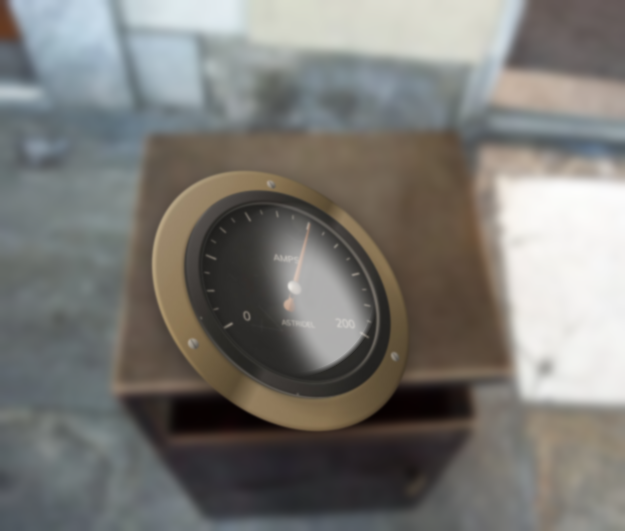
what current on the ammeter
120 A
